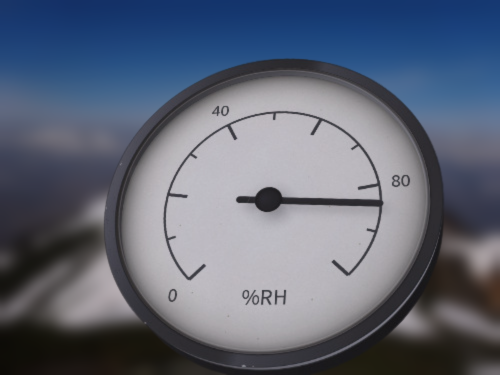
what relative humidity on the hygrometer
85 %
